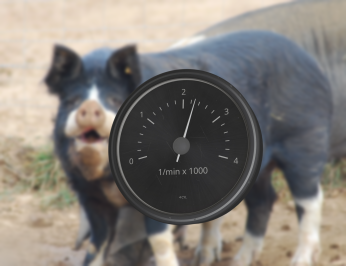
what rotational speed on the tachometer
2300 rpm
